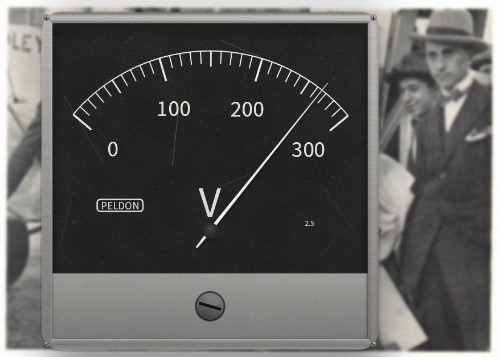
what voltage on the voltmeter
265 V
